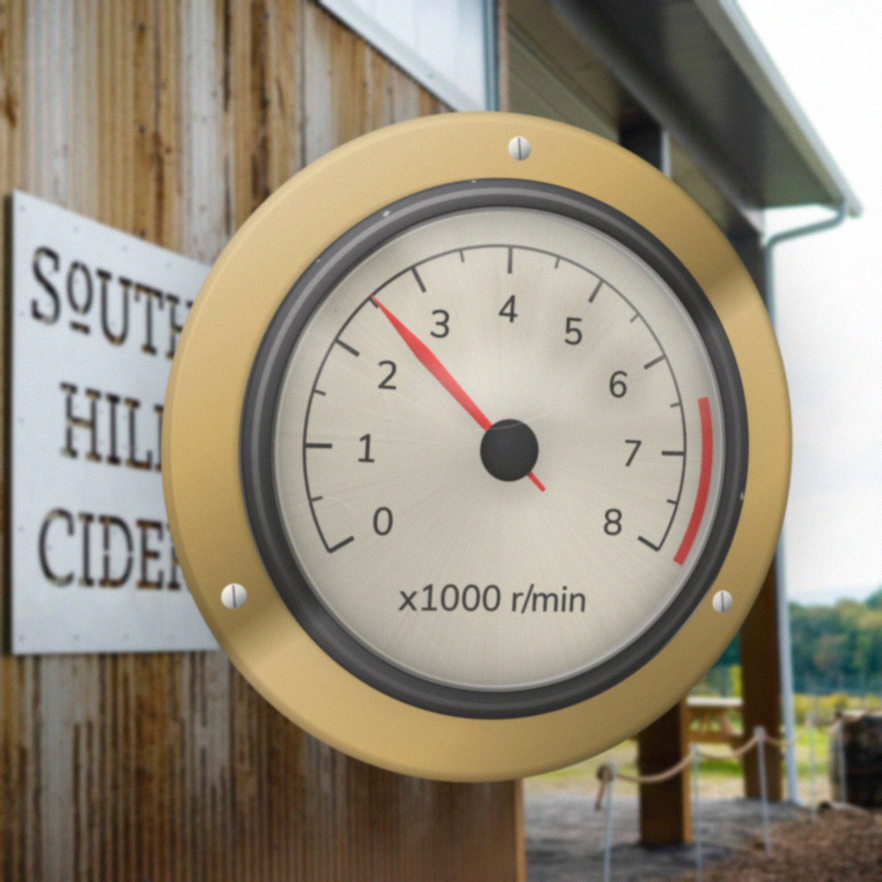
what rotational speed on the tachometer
2500 rpm
